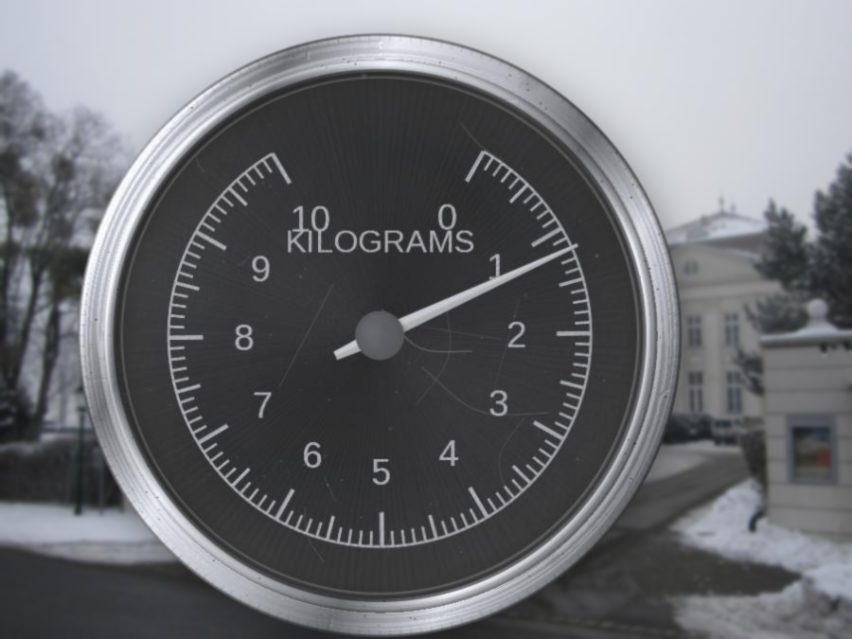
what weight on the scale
1.2 kg
